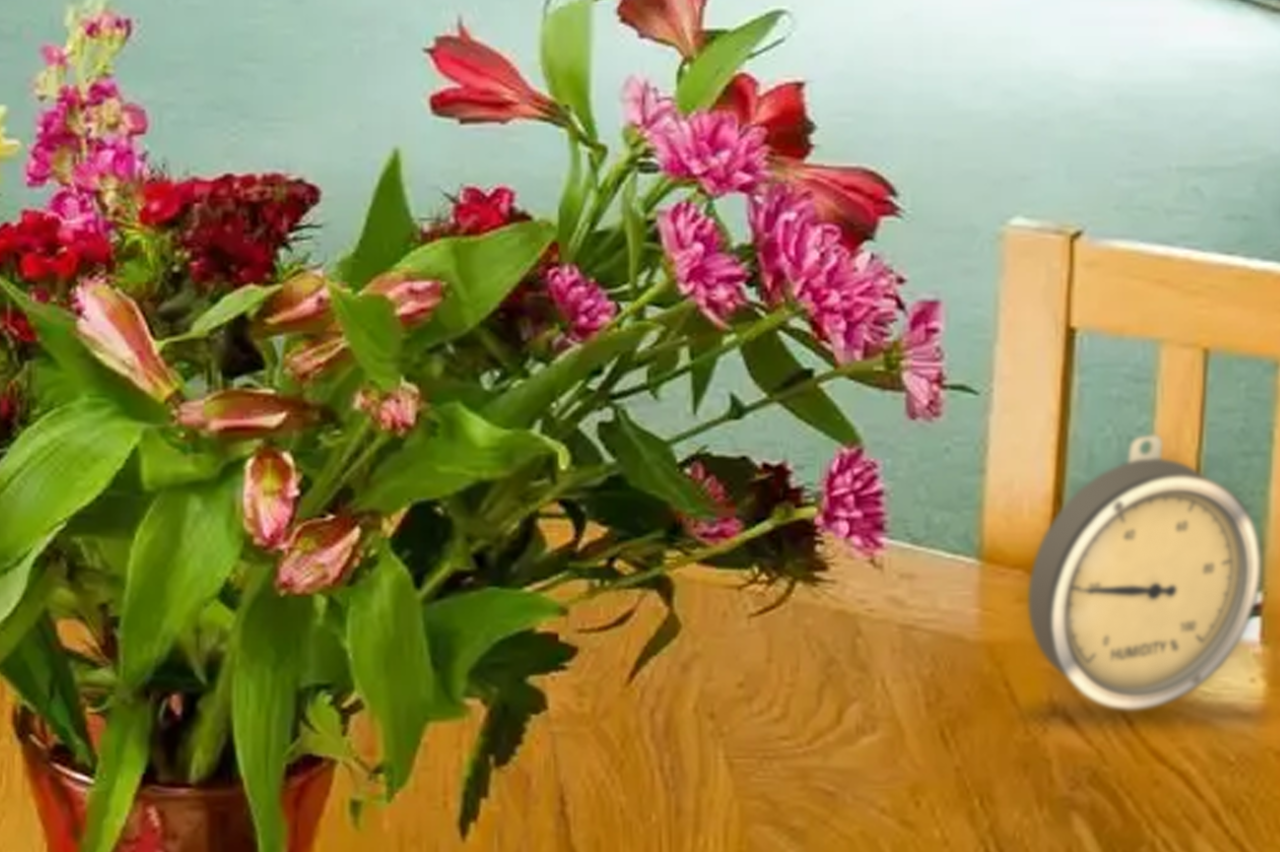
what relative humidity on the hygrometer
20 %
